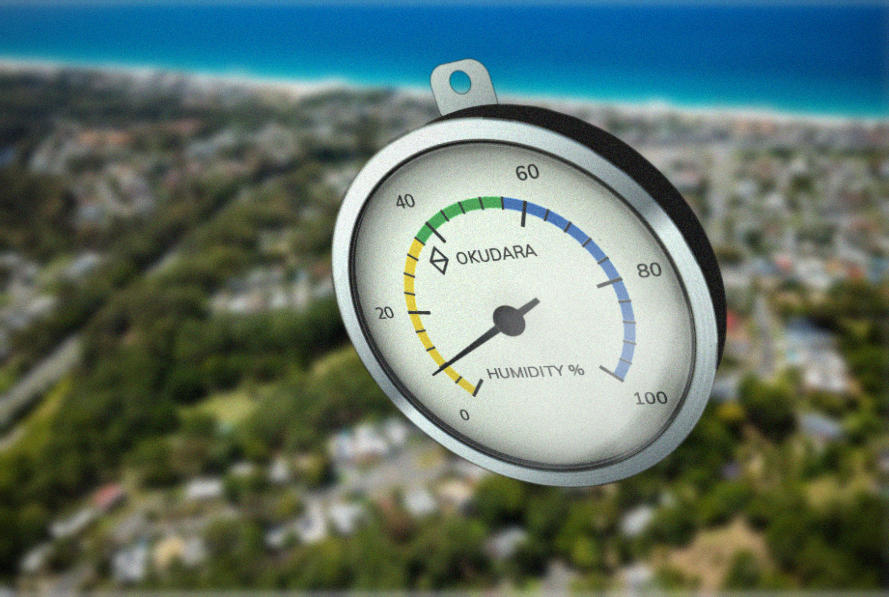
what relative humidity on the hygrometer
8 %
